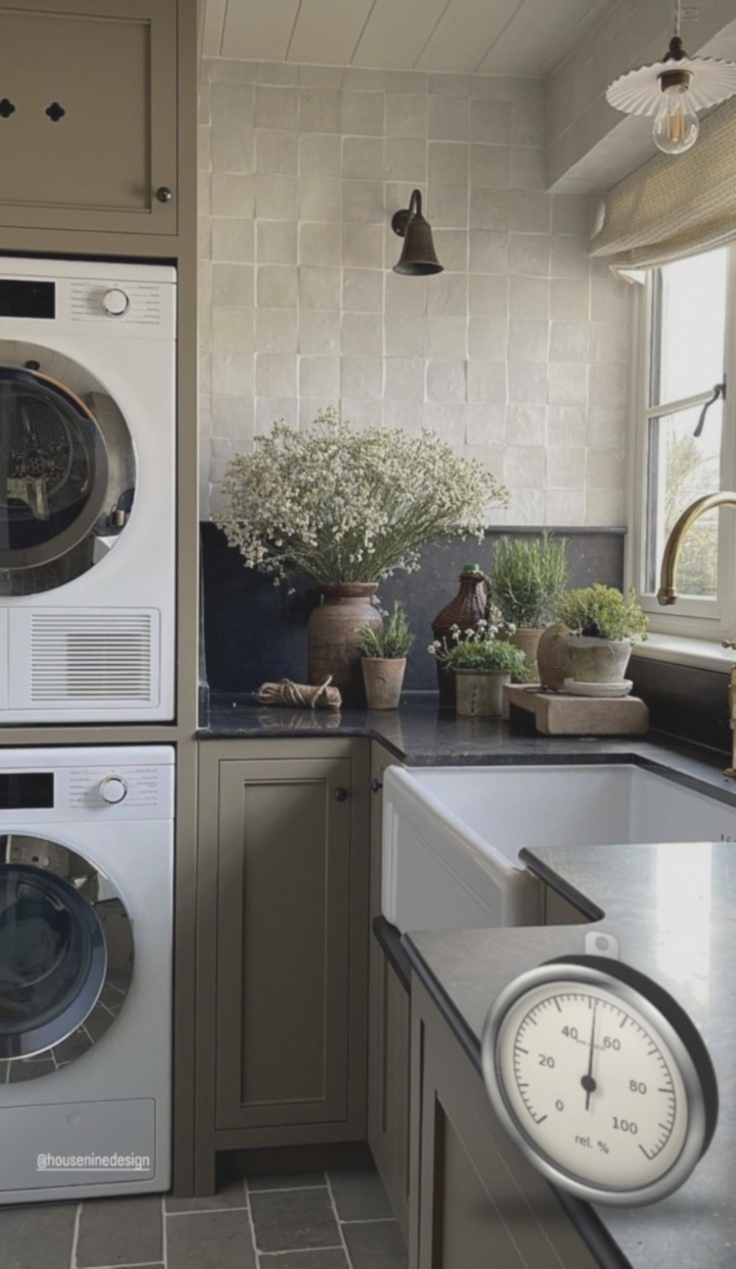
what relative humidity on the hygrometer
52 %
